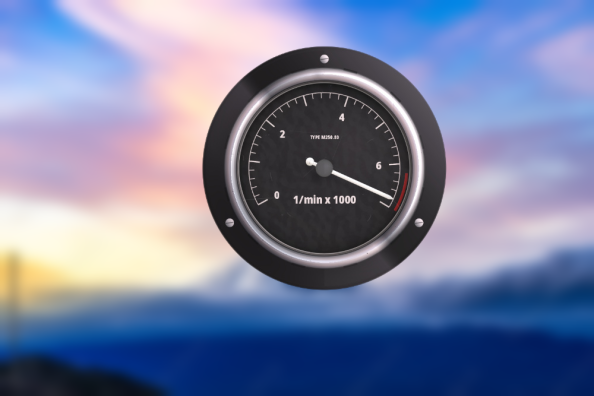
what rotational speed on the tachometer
6800 rpm
